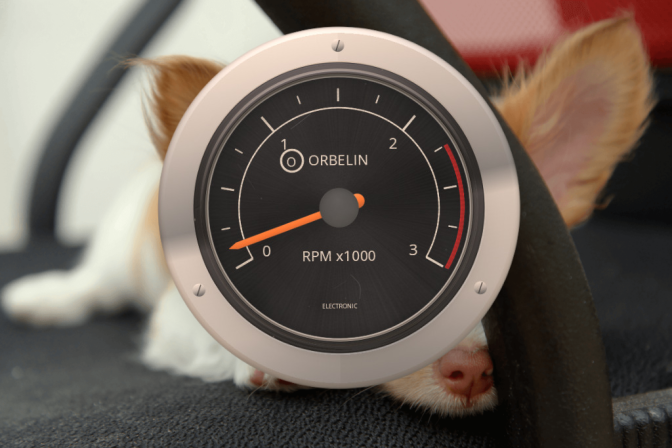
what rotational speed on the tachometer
125 rpm
